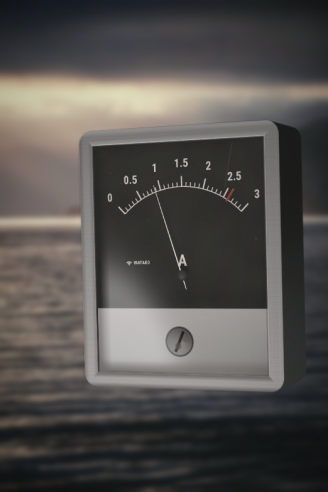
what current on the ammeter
0.9 A
